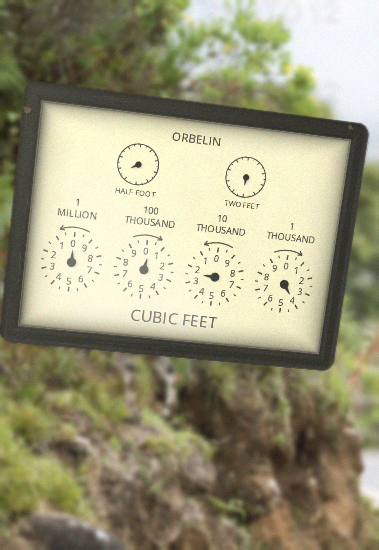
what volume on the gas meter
2400 ft³
